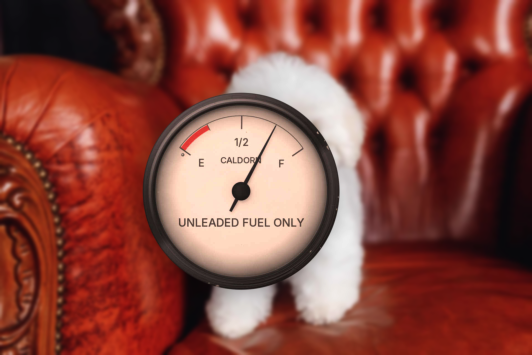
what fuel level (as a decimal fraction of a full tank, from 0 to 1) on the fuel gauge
0.75
